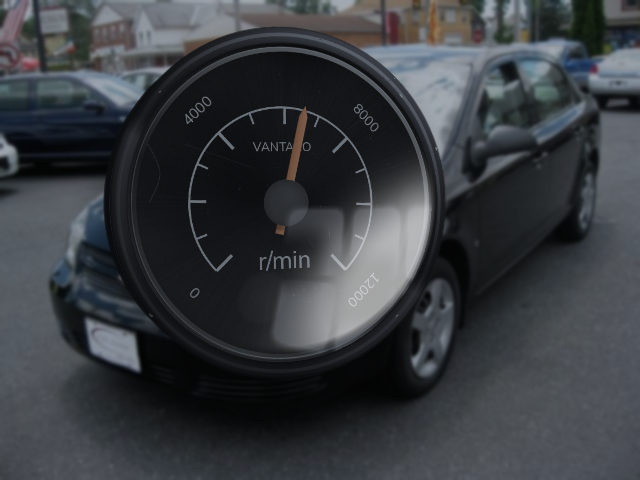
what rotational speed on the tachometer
6500 rpm
